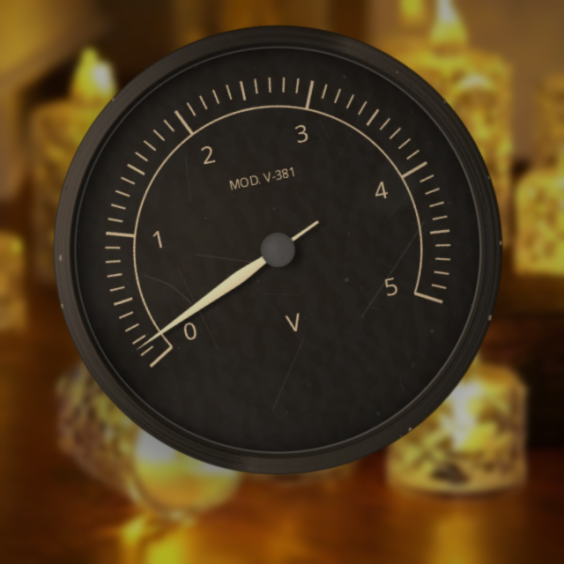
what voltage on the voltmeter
0.15 V
